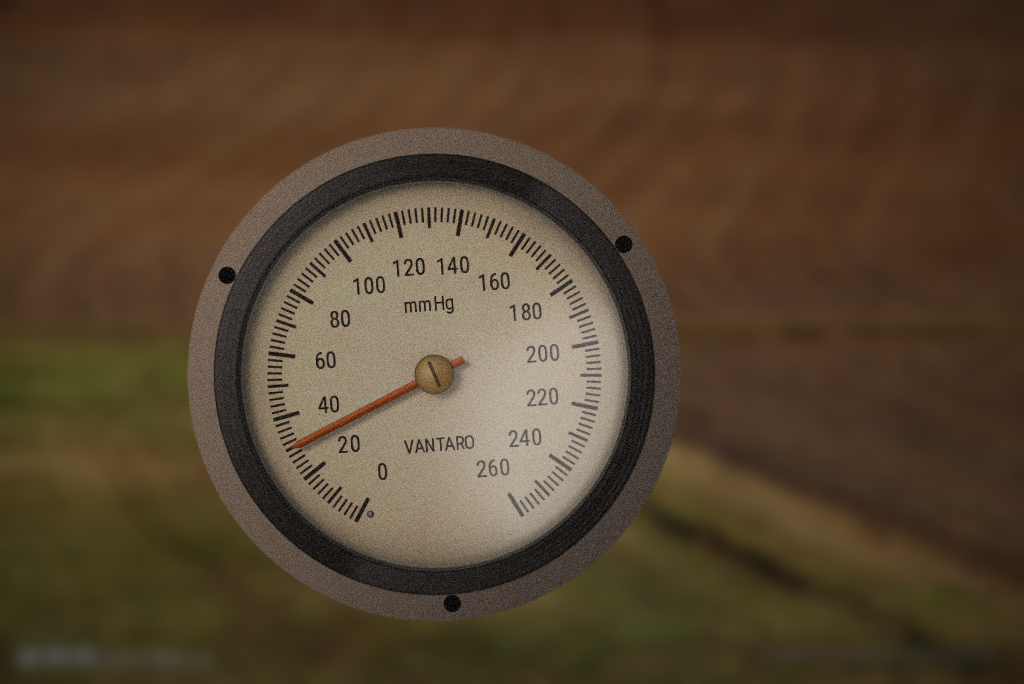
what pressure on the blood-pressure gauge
30 mmHg
